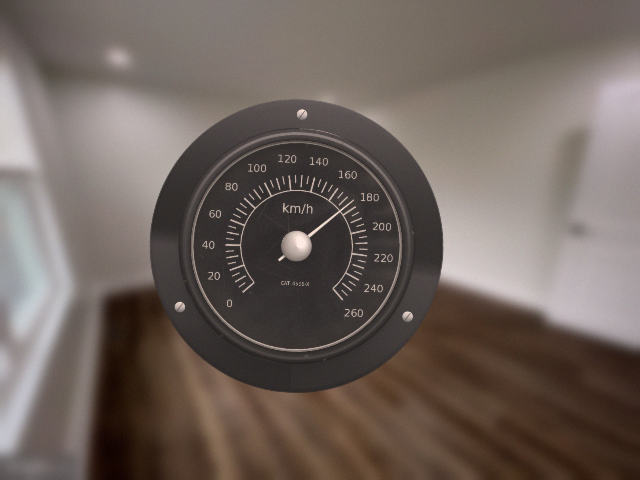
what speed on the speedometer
175 km/h
